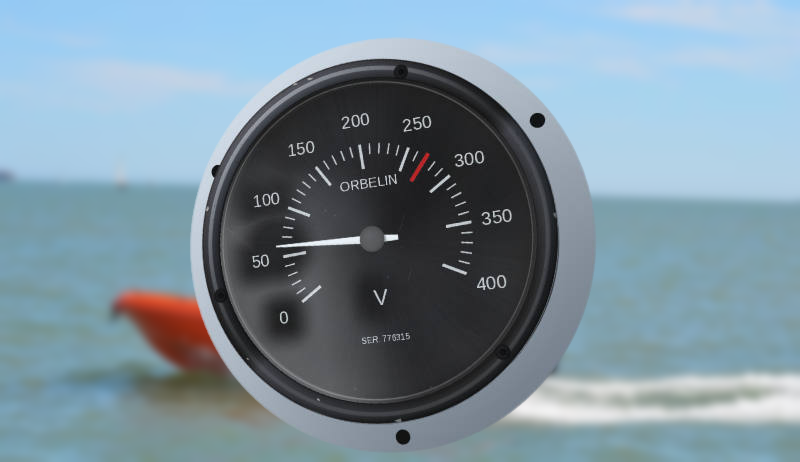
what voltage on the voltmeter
60 V
